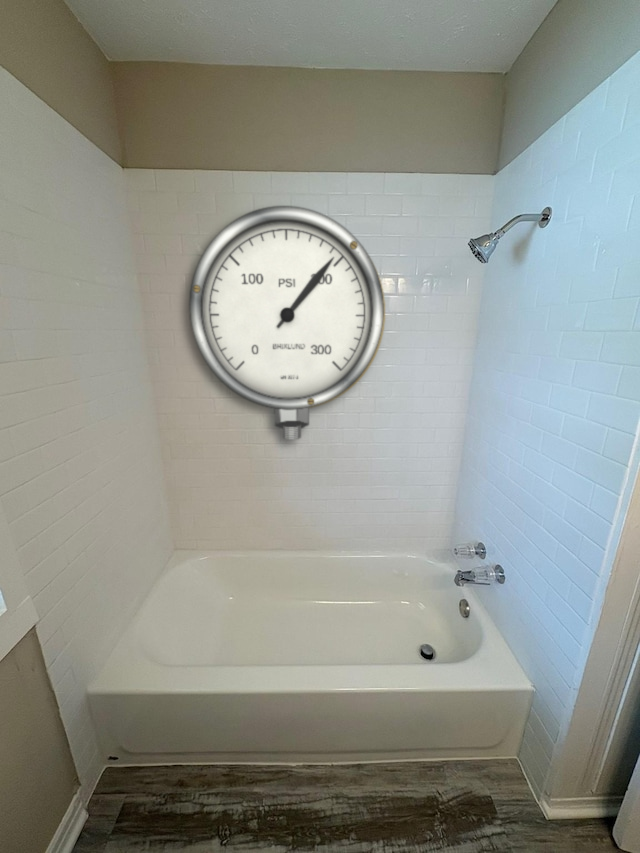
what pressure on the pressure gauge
195 psi
